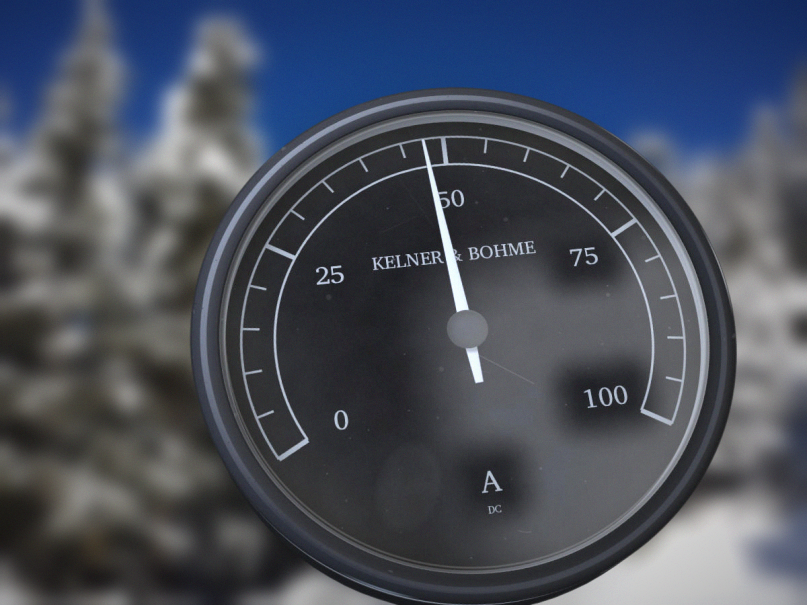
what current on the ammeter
47.5 A
